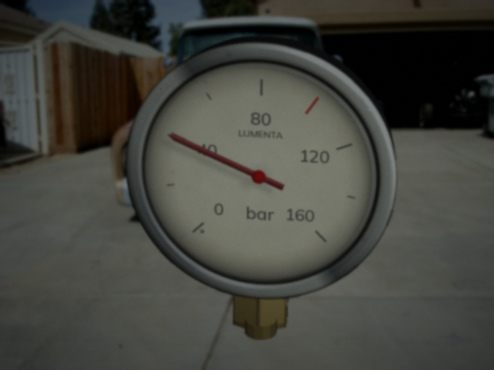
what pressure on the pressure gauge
40 bar
